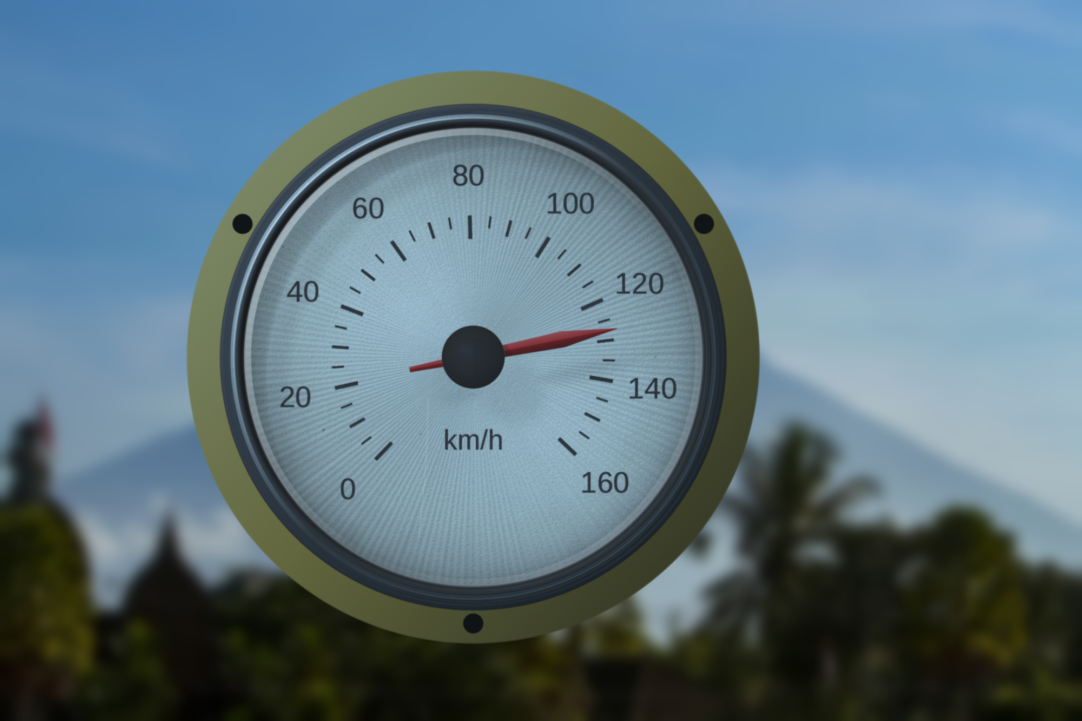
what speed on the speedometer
127.5 km/h
